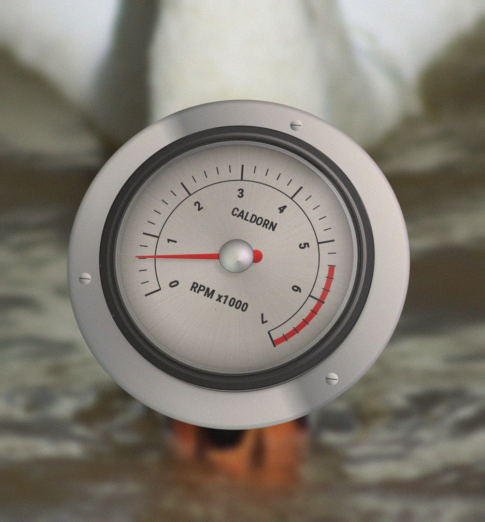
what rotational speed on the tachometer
600 rpm
